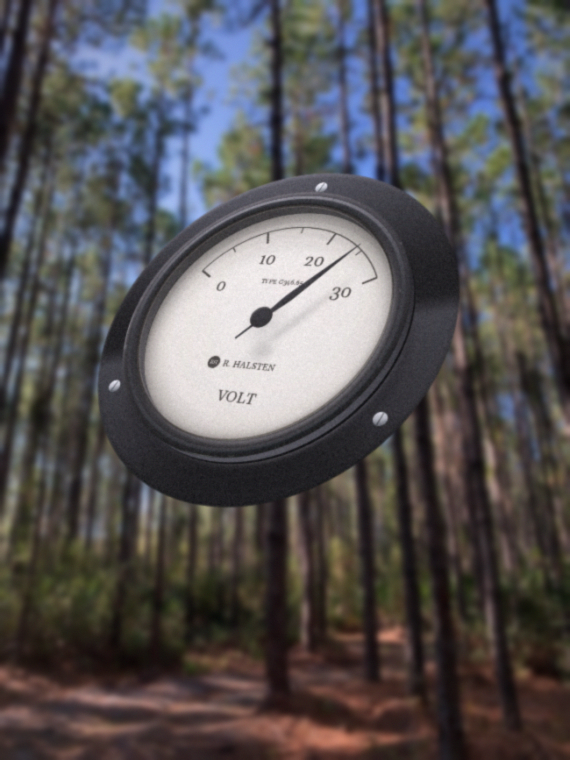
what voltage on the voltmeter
25 V
